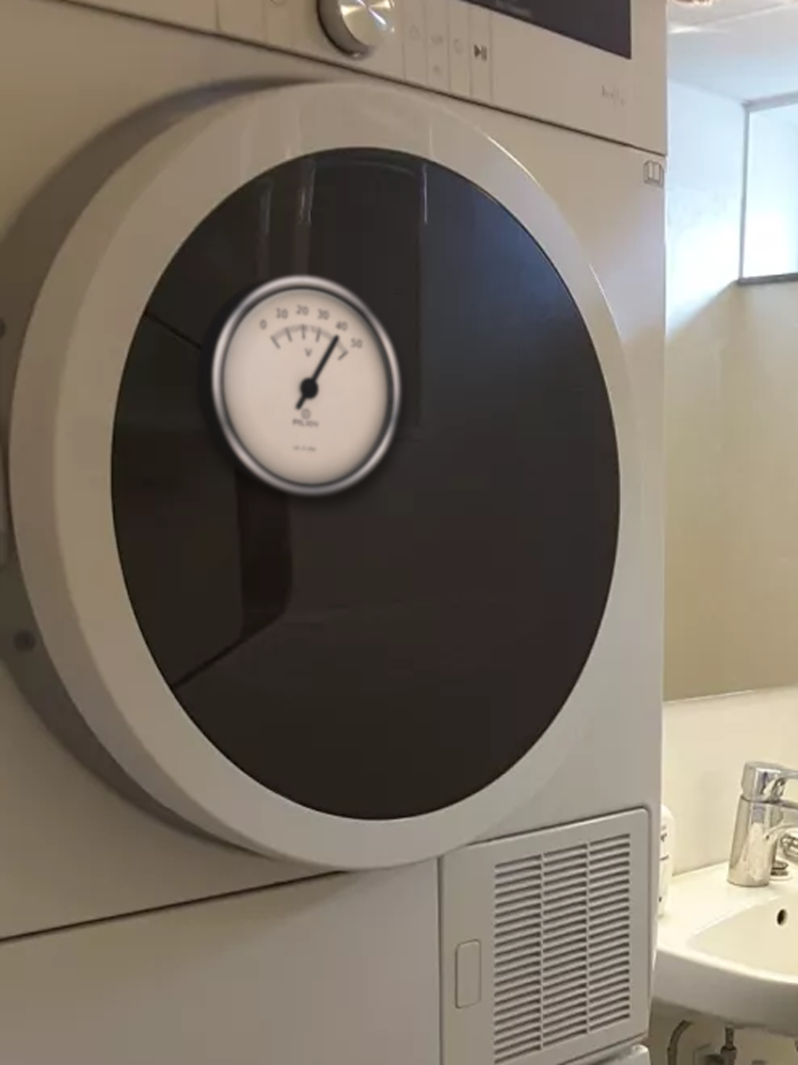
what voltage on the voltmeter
40 V
